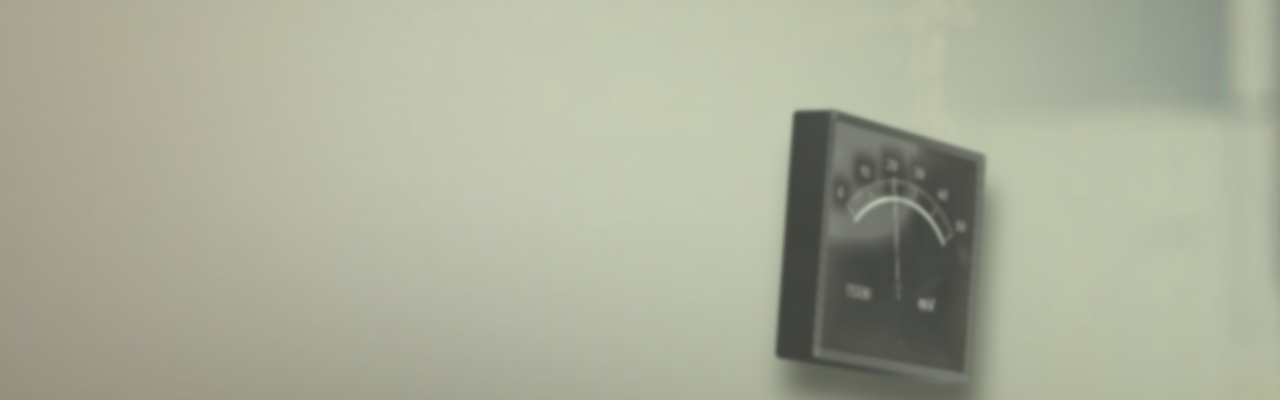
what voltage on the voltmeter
20 mV
